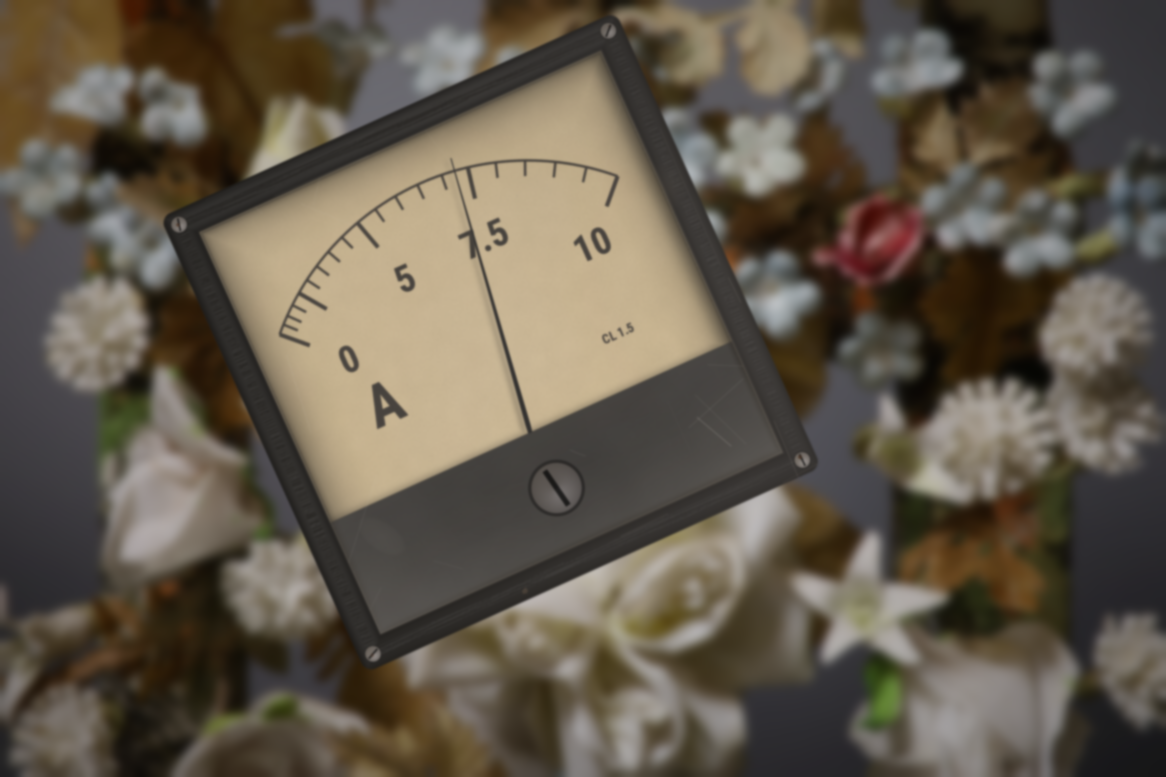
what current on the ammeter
7.25 A
